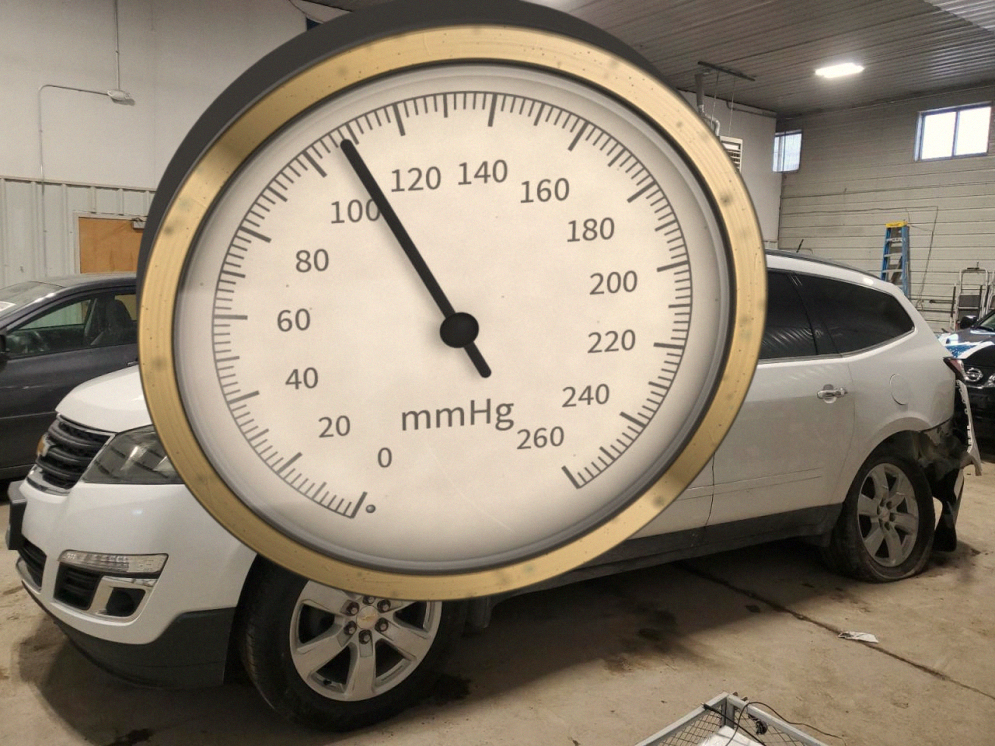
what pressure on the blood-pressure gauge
108 mmHg
